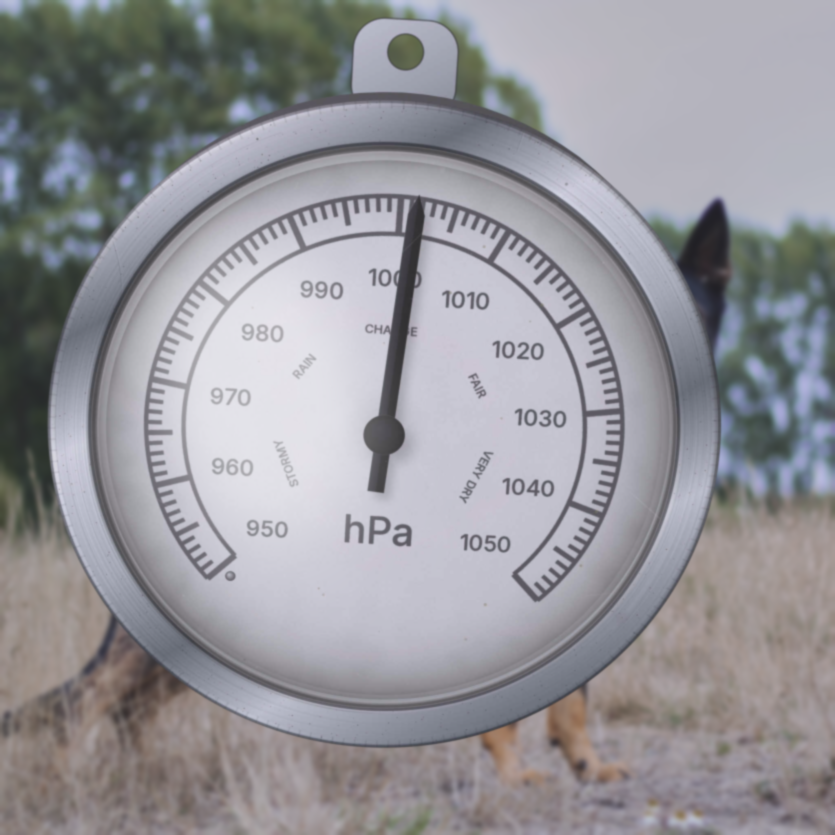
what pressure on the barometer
1001.5 hPa
